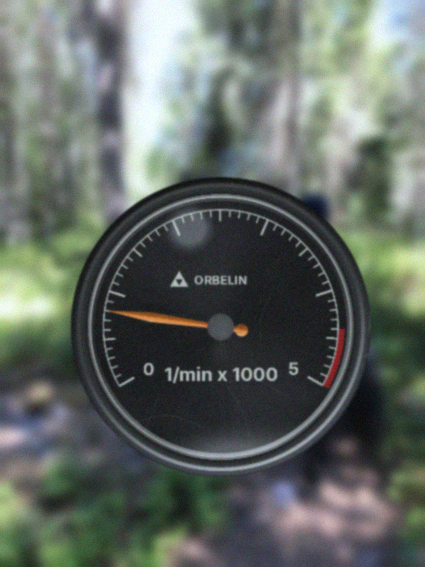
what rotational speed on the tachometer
800 rpm
